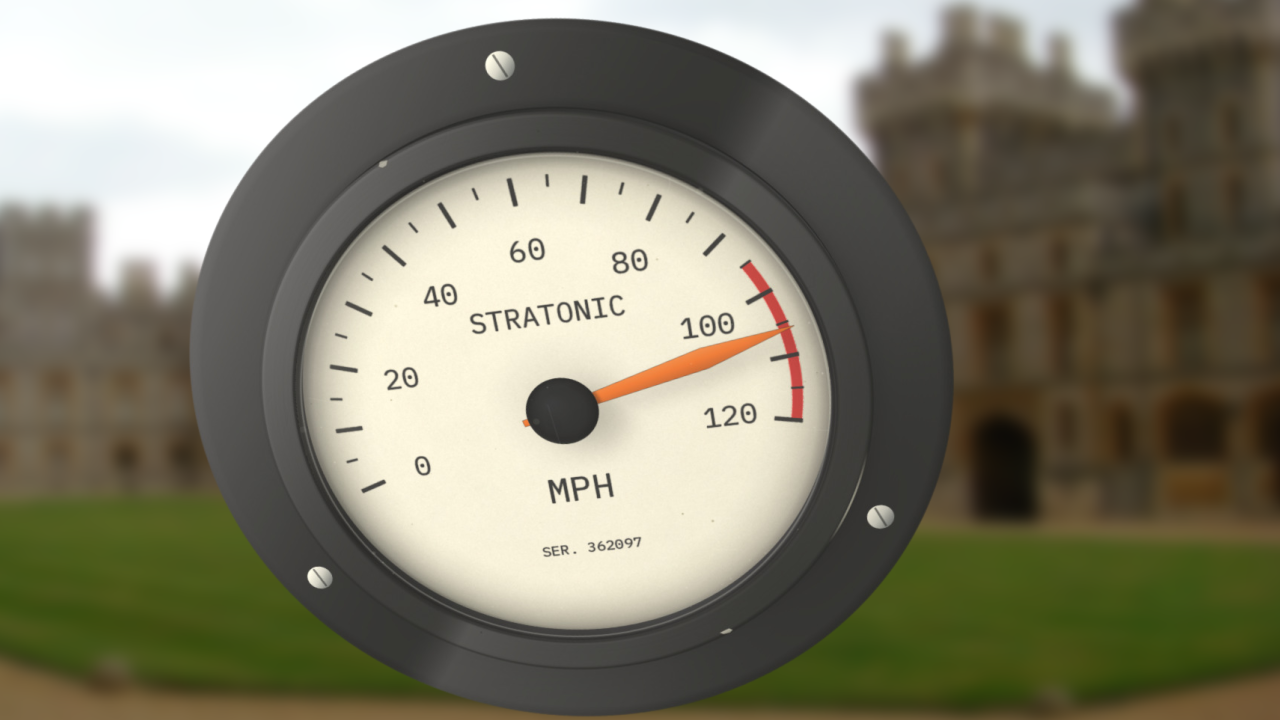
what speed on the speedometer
105 mph
